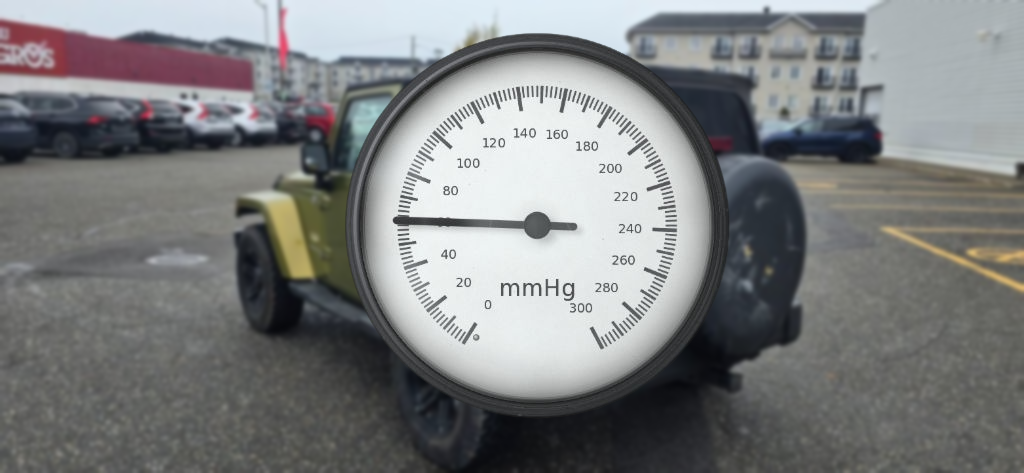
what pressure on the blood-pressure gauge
60 mmHg
